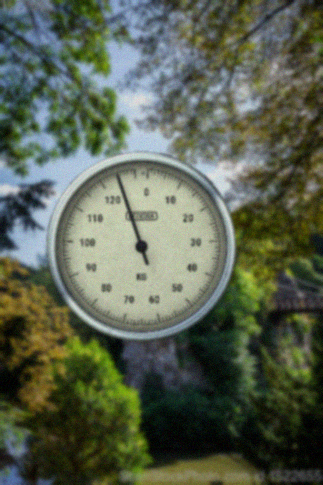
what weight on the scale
125 kg
